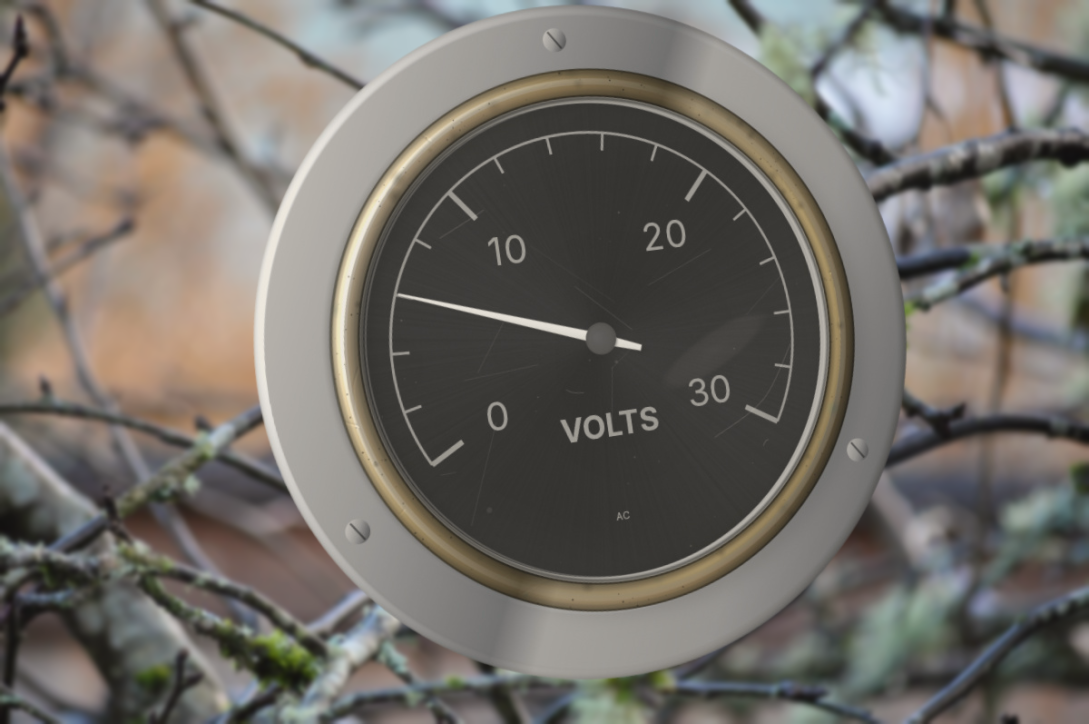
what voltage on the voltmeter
6 V
